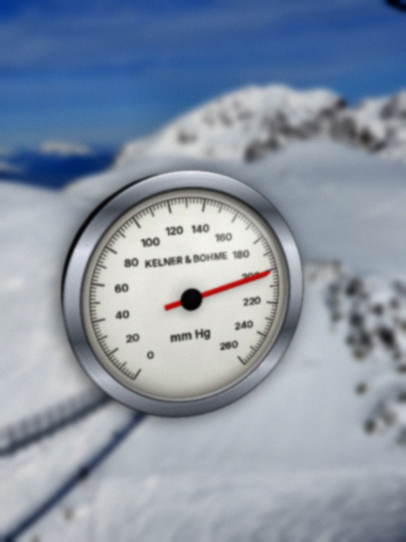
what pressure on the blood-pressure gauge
200 mmHg
